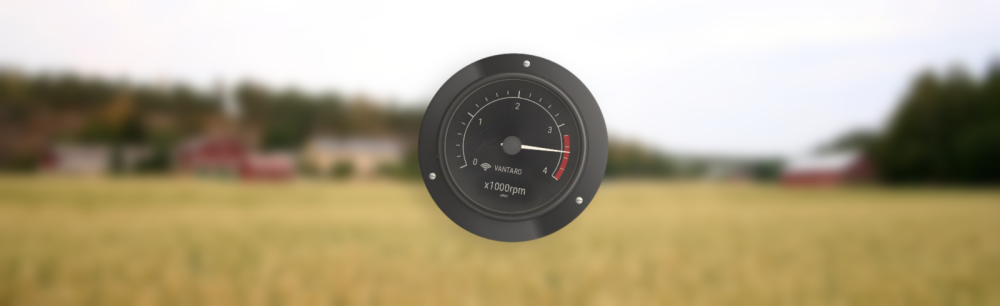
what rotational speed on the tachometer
3500 rpm
